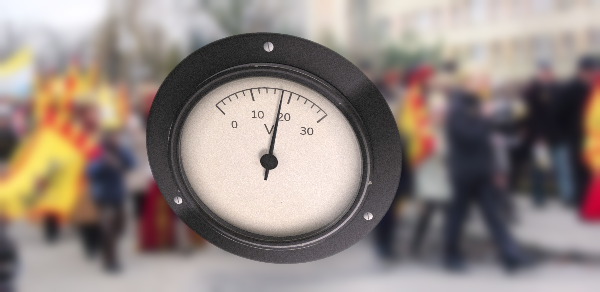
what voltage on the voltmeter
18 V
